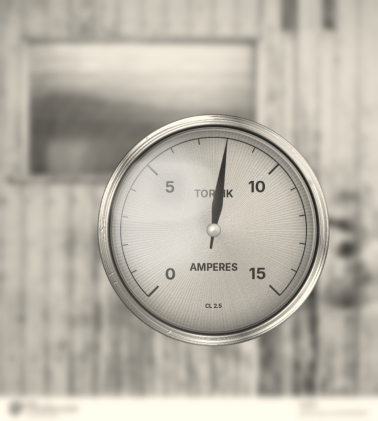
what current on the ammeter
8 A
